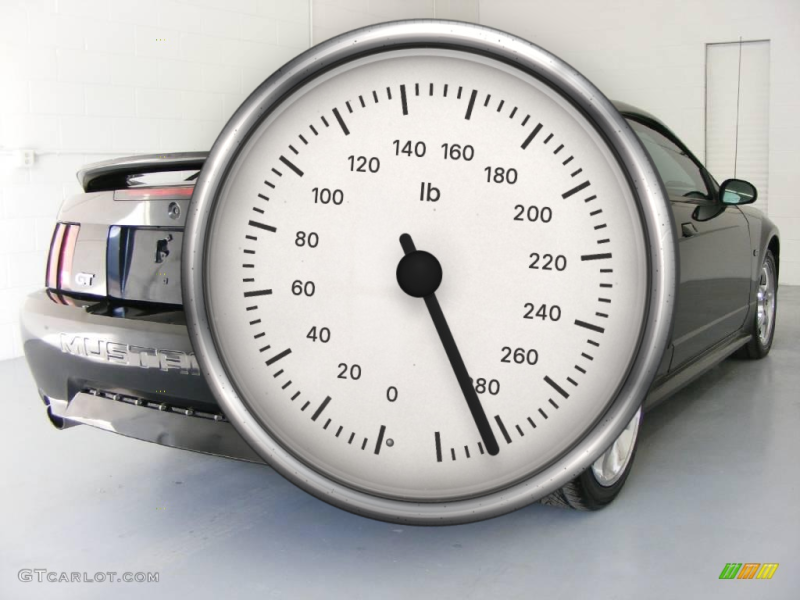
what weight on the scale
284 lb
